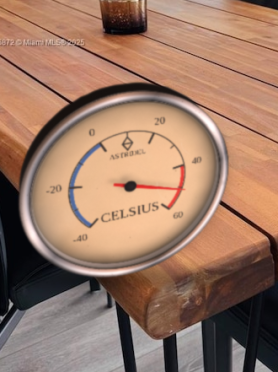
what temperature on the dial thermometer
50 °C
